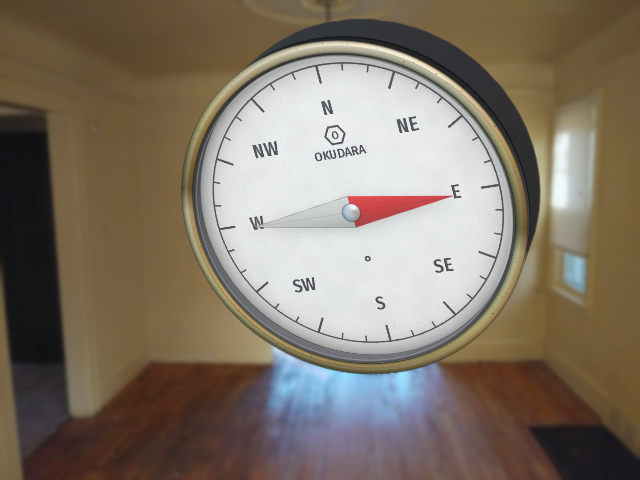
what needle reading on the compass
90 °
